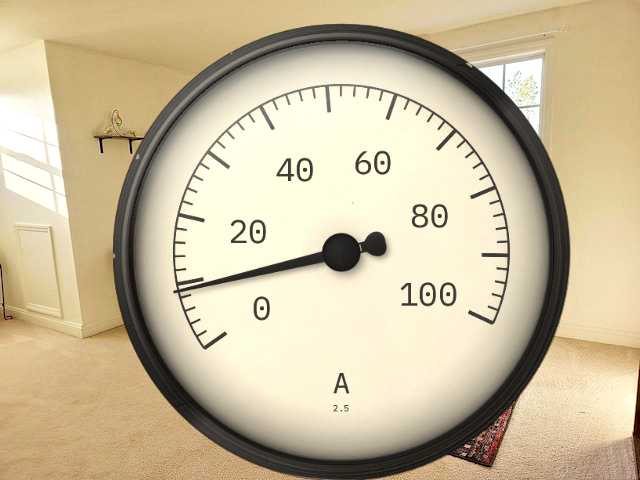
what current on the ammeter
9 A
